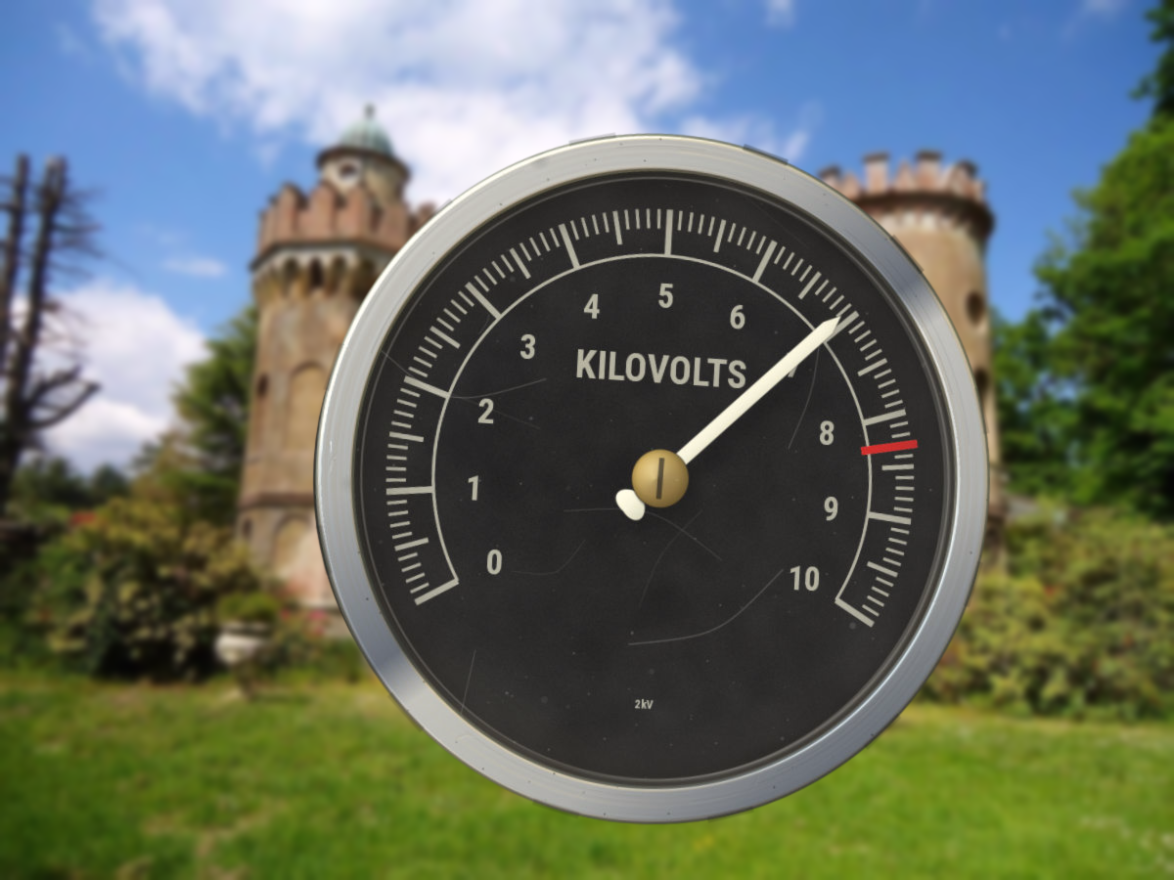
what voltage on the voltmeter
6.9 kV
